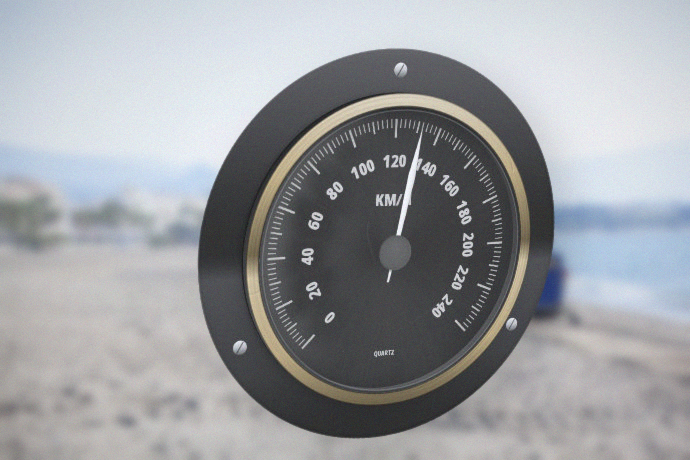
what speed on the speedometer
130 km/h
